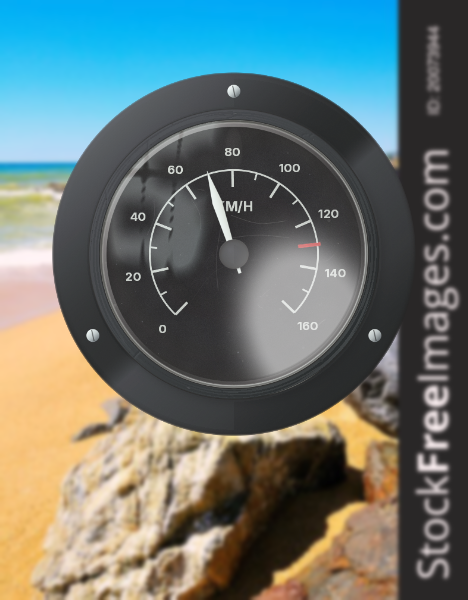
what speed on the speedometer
70 km/h
